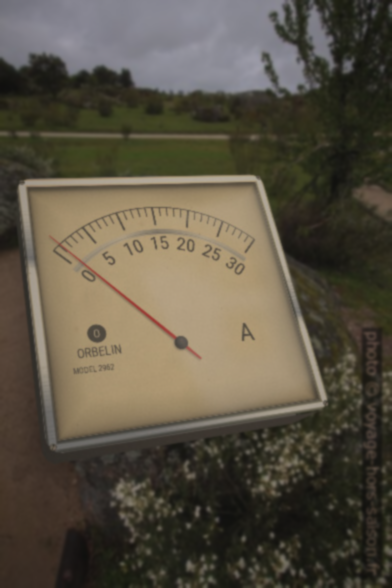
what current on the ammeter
1 A
